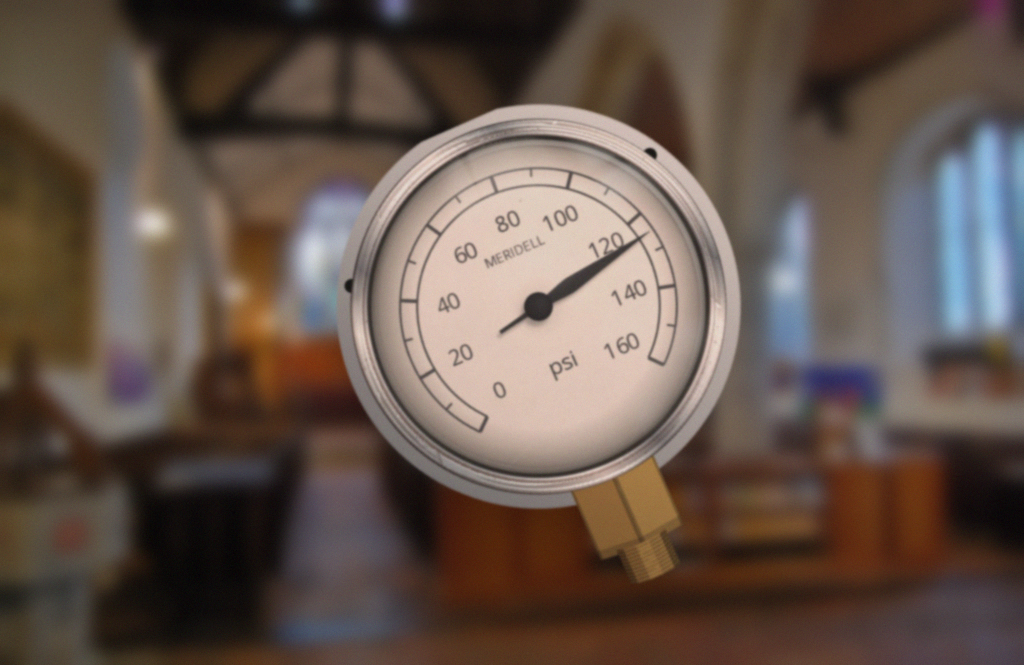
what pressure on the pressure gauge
125 psi
